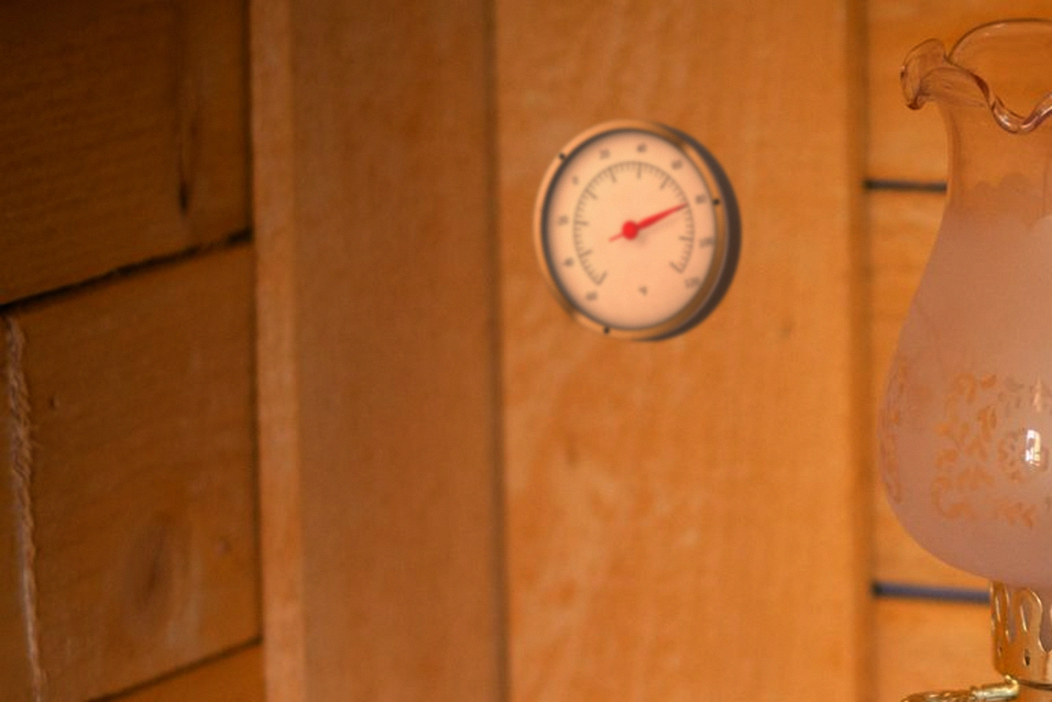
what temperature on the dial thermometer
80 °F
